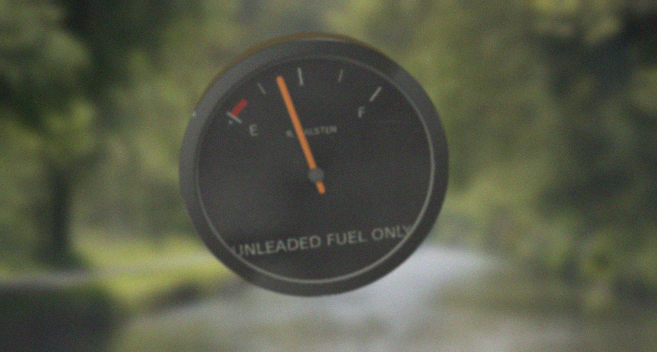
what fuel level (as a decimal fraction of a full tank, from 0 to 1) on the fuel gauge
0.375
